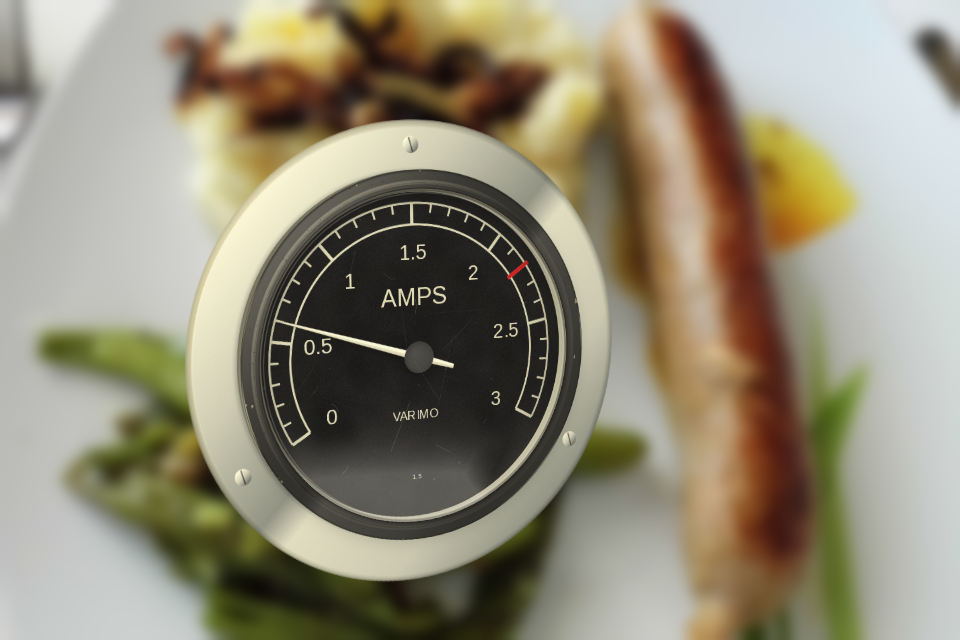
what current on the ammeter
0.6 A
